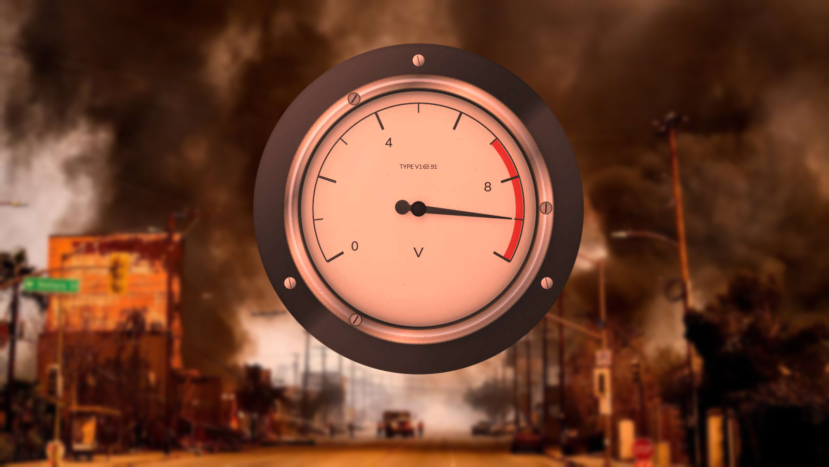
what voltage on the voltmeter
9 V
